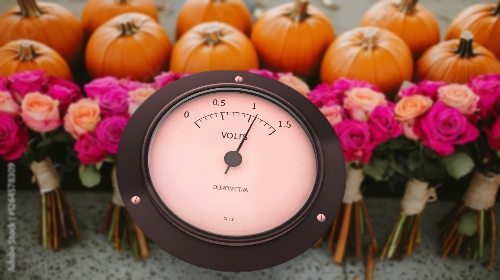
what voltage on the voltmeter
1.1 V
